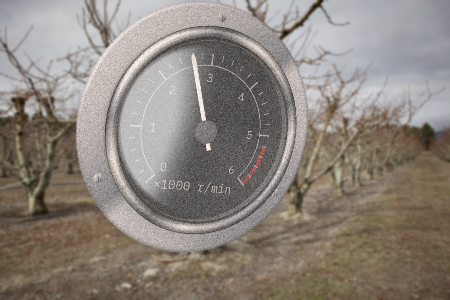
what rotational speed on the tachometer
2600 rpm
